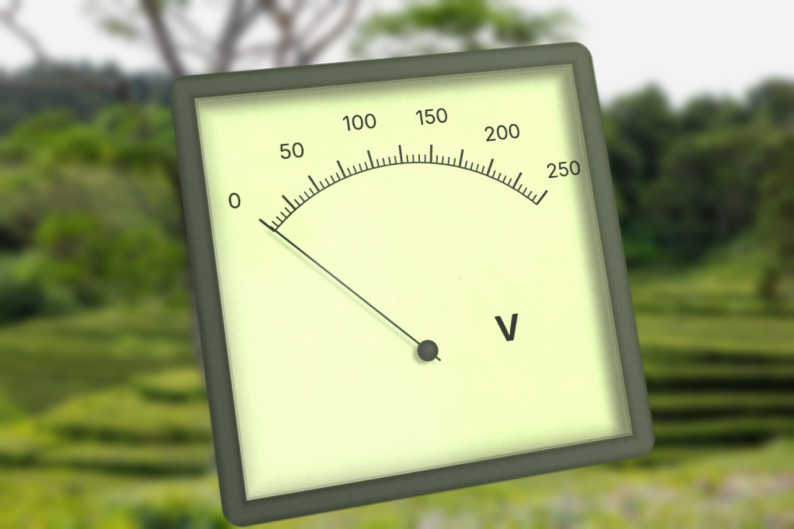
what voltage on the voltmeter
0 V
